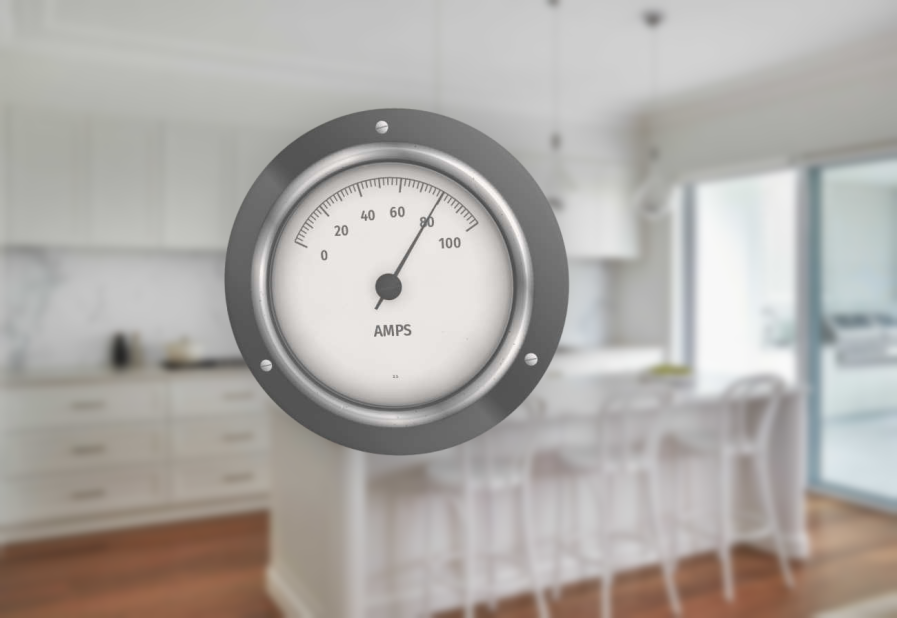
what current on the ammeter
80 A
